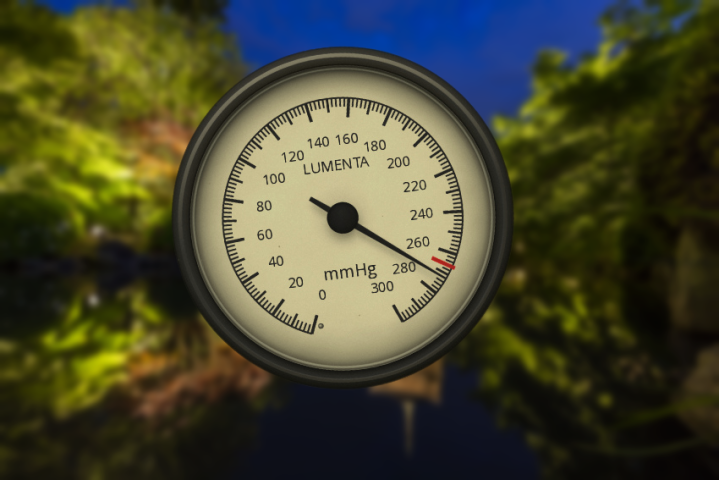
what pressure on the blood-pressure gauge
272 mmHg
